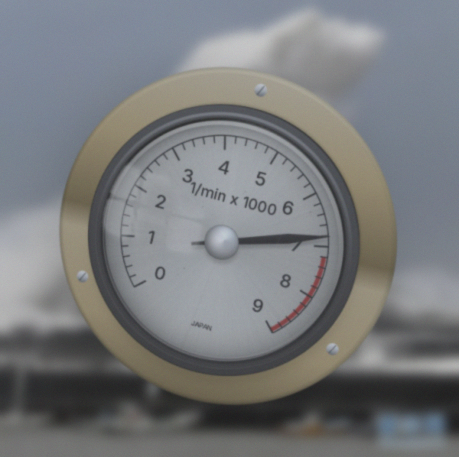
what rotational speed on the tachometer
6800 rpm
